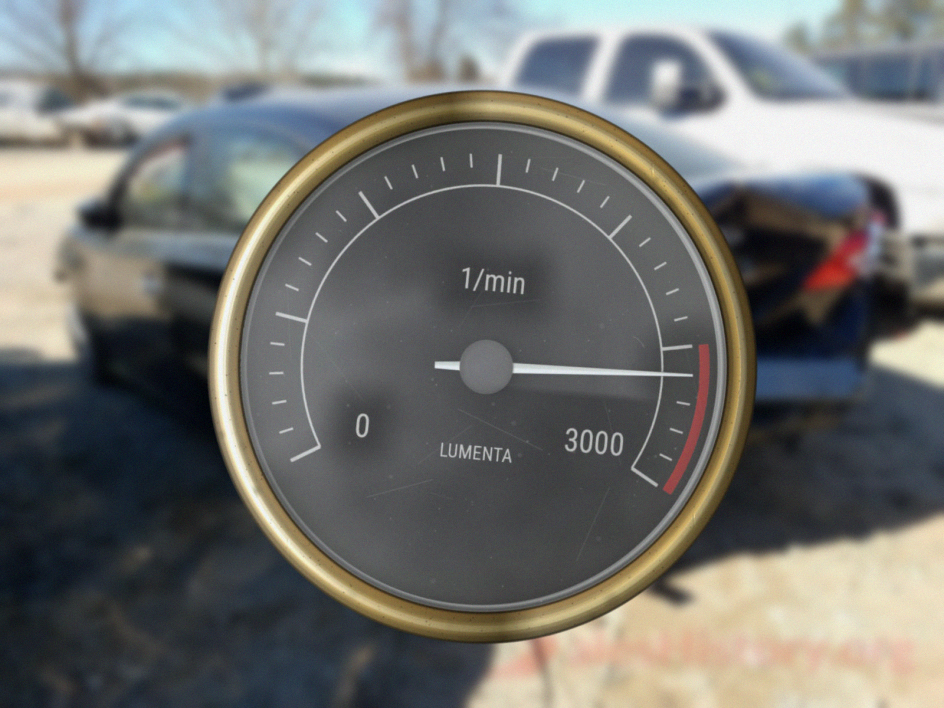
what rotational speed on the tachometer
2600 rpm
